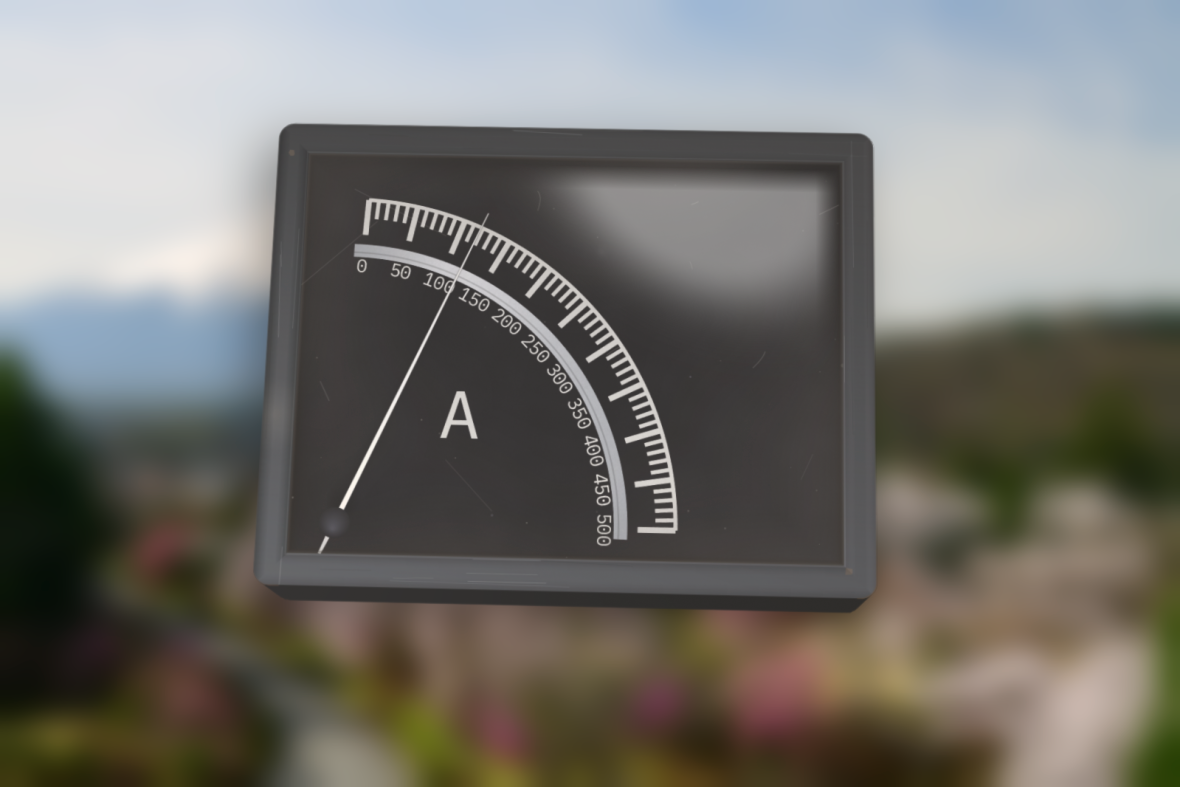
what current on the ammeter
120 A
